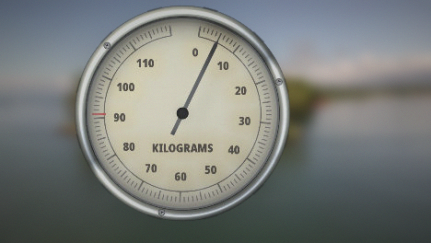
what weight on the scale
5 kg
